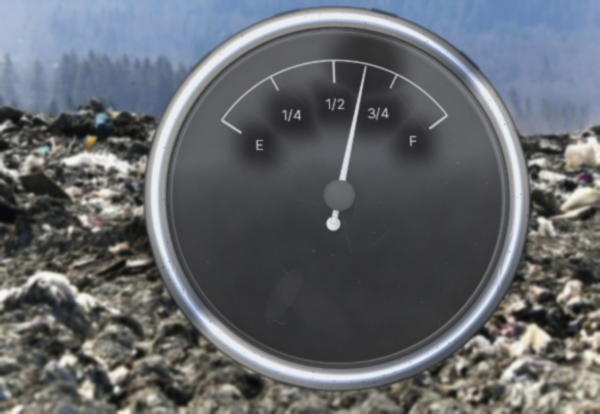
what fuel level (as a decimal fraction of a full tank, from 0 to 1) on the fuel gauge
0.625
